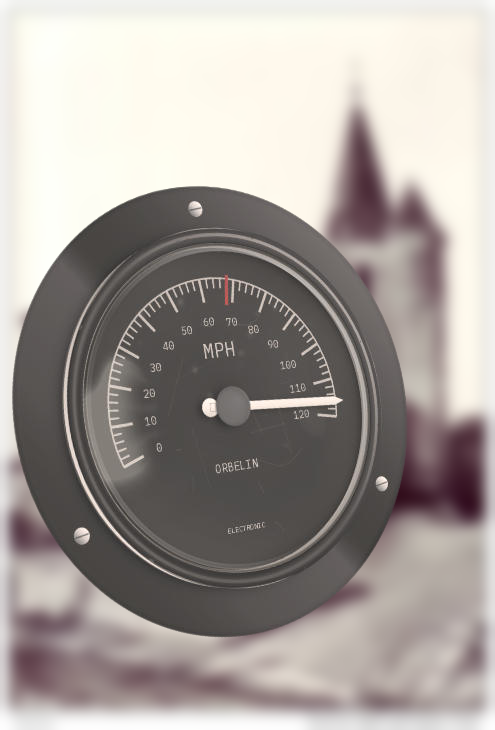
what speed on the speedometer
116 mph
